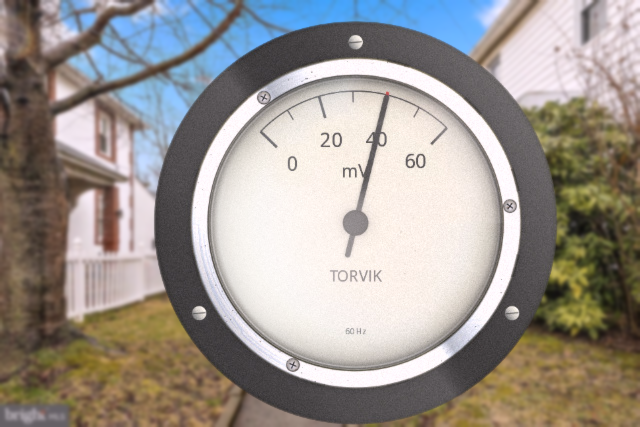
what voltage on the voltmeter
40 mV
